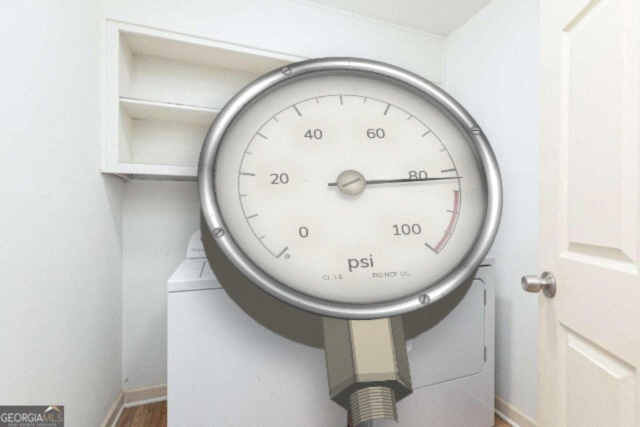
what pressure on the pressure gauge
82.5 psi
